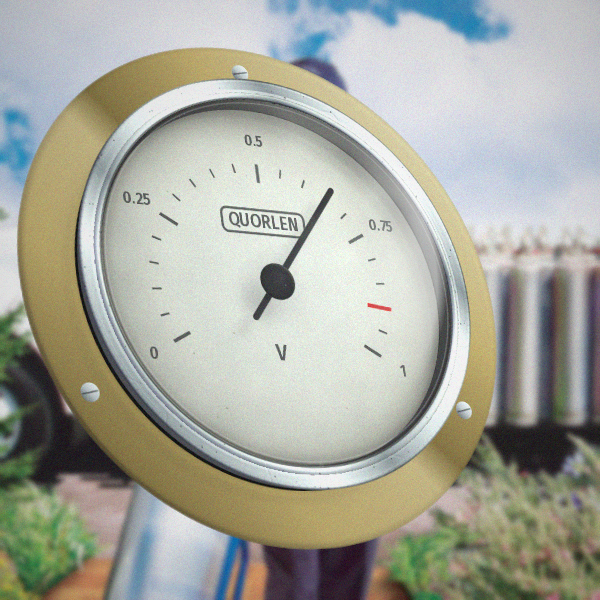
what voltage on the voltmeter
0.65 V
